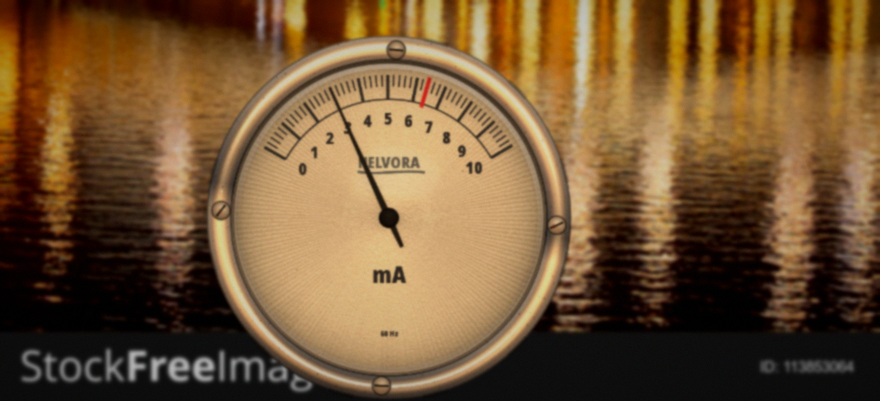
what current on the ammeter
3 mA
